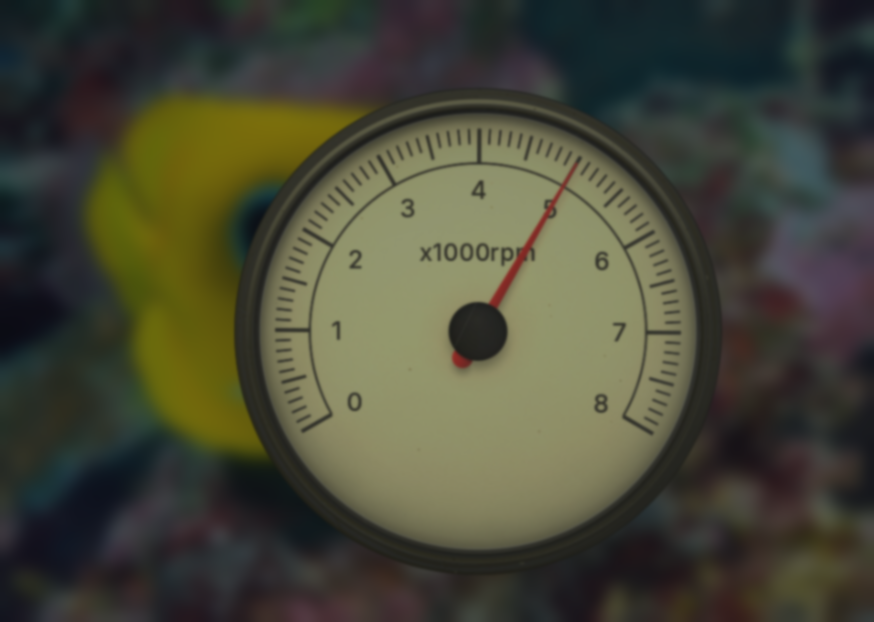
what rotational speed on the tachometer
5000 rpm
